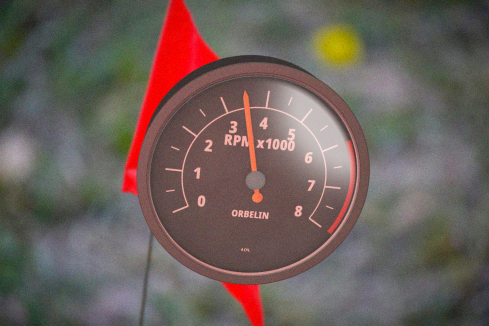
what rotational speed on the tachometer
3500 rpm
